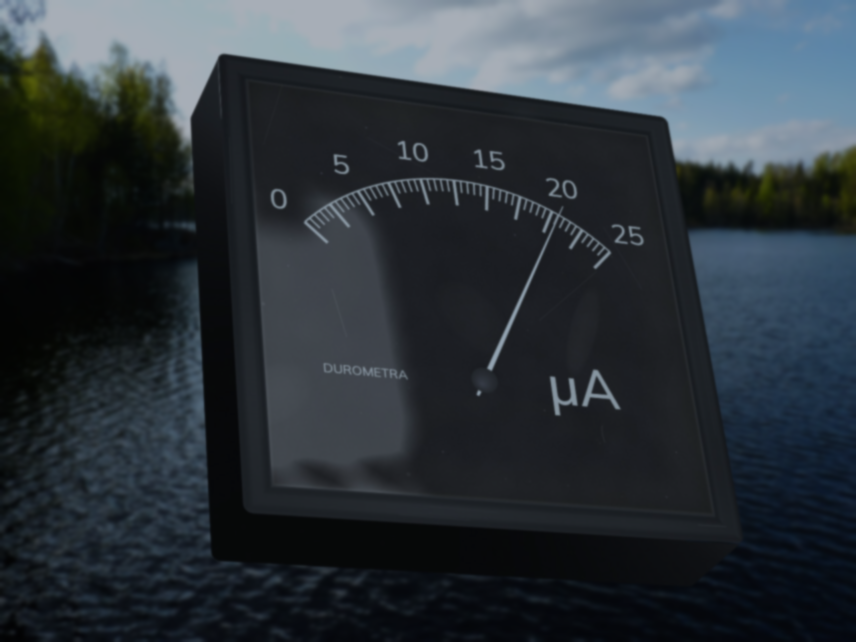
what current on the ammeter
20.5 µA
